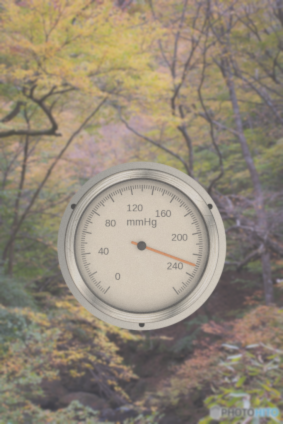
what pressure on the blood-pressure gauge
230 mmHg
